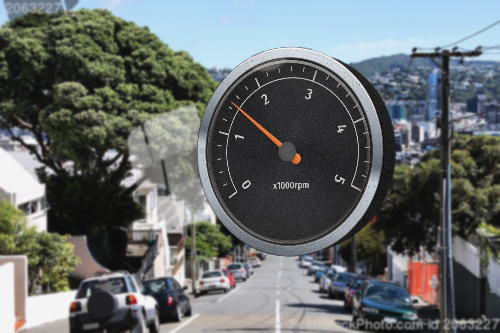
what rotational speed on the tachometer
1500 rpm
